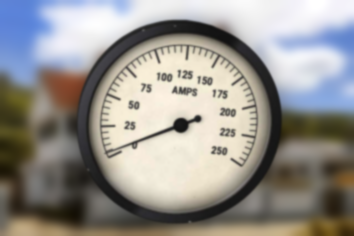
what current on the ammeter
5 A
